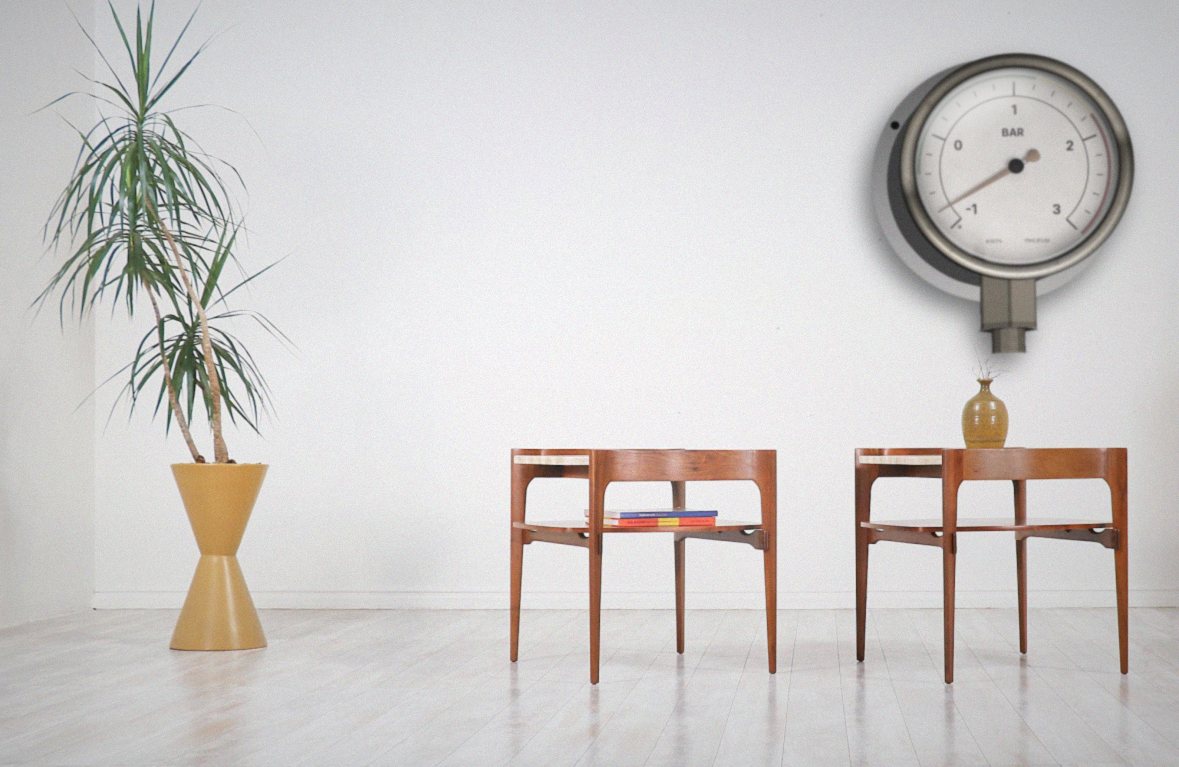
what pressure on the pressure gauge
-0.8 bar
